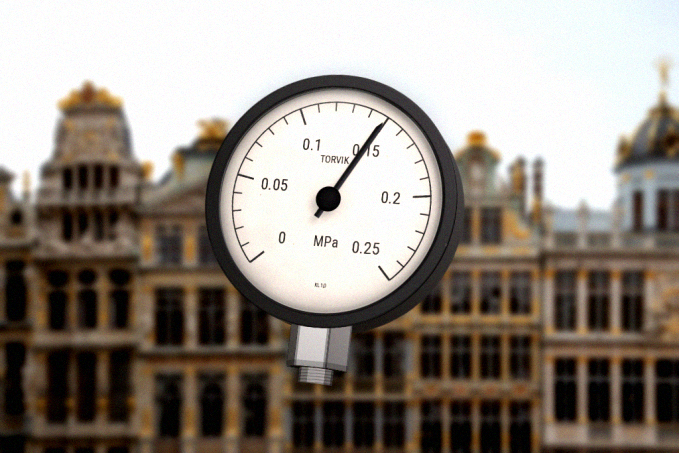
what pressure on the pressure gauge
0.15 MPa
